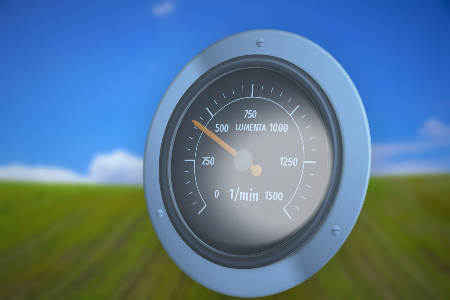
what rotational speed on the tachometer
425 rpm
